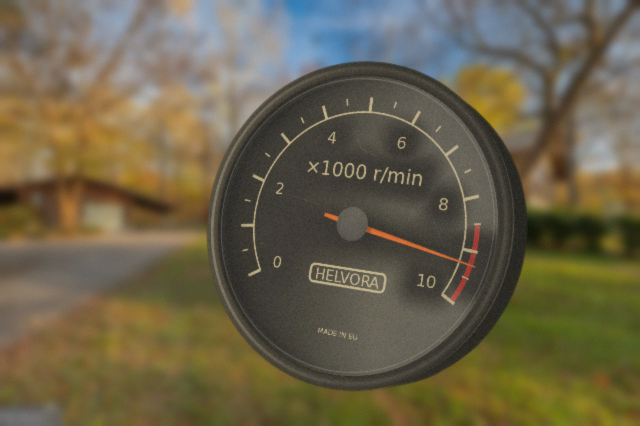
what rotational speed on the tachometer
9250 rpm
